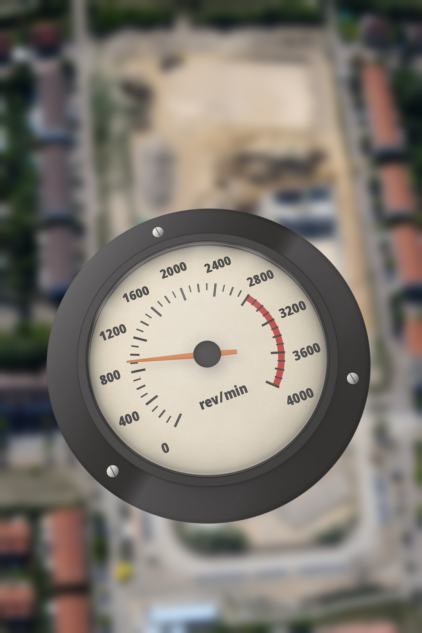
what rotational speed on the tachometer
900 rpm
